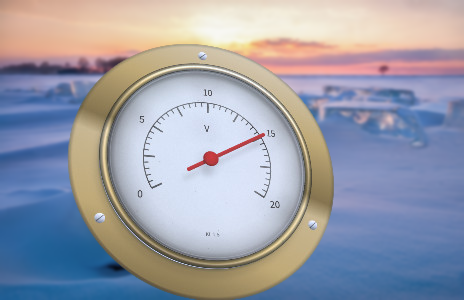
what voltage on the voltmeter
15 V
